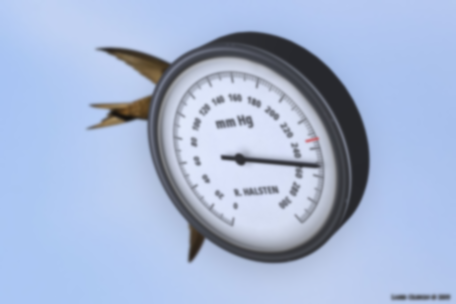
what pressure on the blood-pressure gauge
250 mmHg
